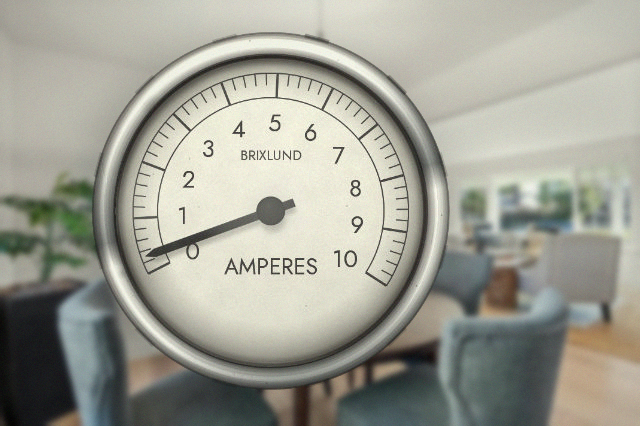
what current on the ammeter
0.3 A
